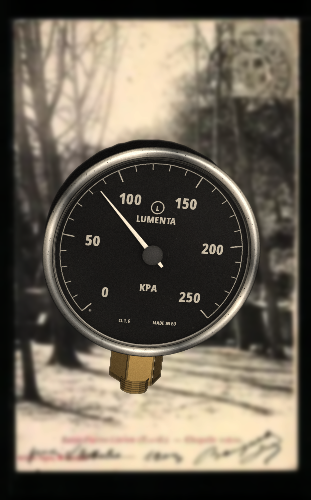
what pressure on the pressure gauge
85 kPa
